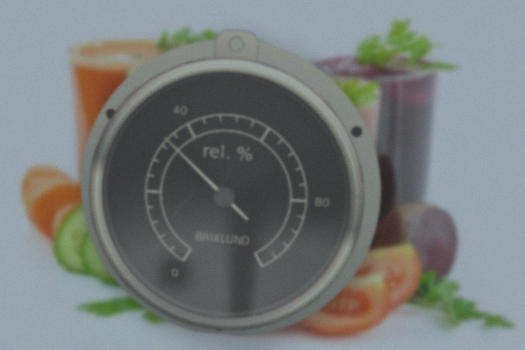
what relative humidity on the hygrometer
34 %
